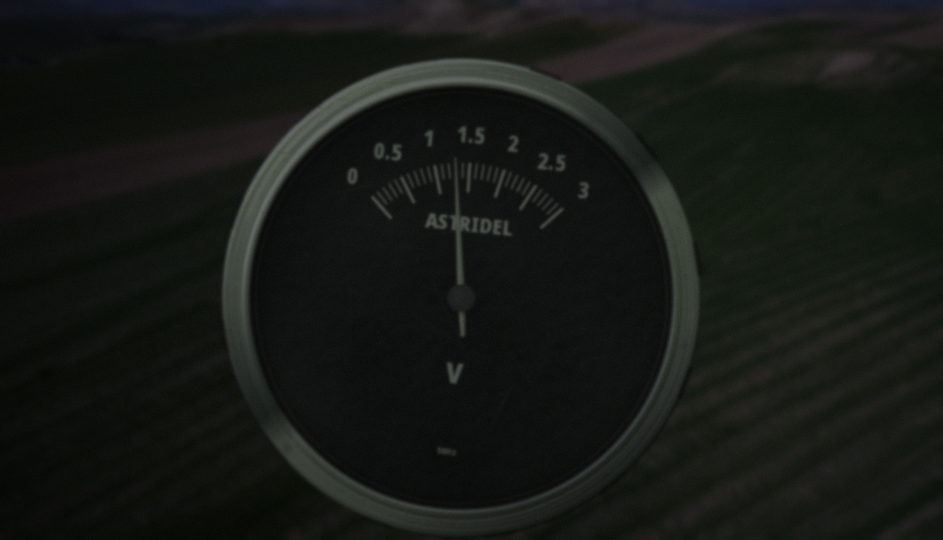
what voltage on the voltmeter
1.3 V
